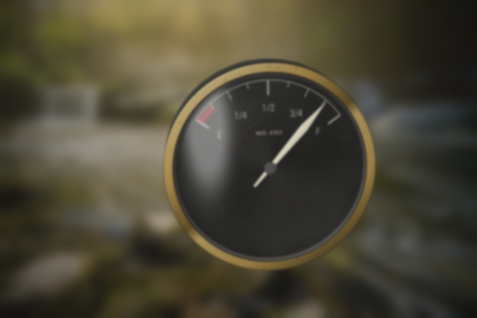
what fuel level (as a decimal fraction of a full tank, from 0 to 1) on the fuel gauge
0.875
